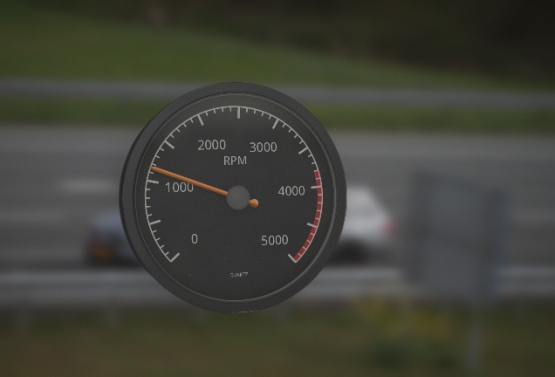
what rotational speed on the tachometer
1150 rpm
